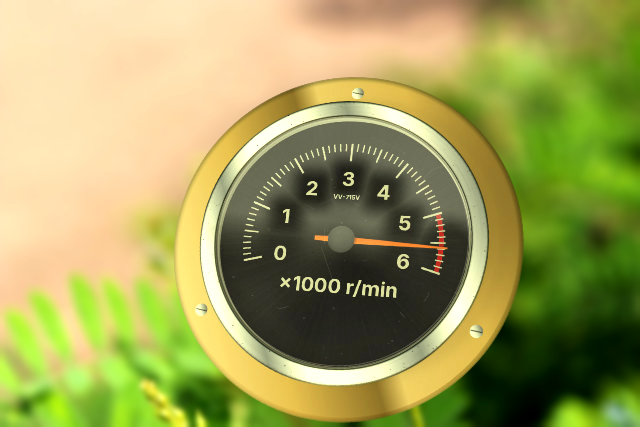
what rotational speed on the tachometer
5600 rpm
